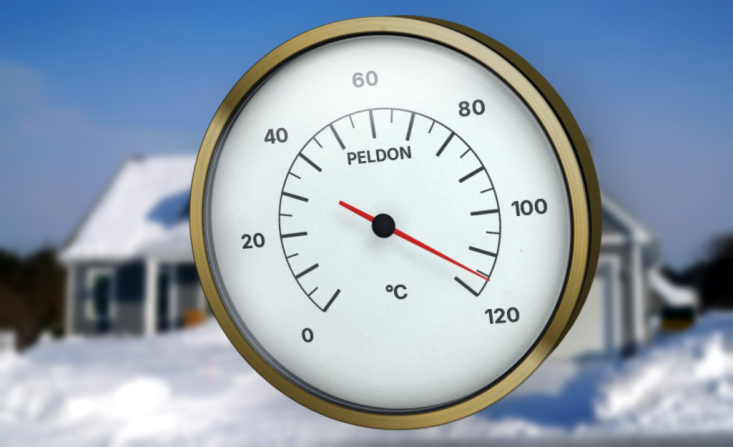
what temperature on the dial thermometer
115 °C
